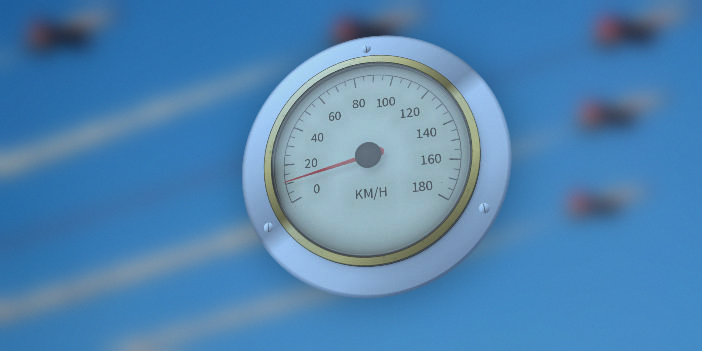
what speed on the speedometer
10 km/h
